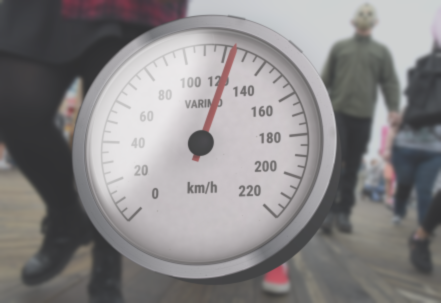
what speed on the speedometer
125 km/h
